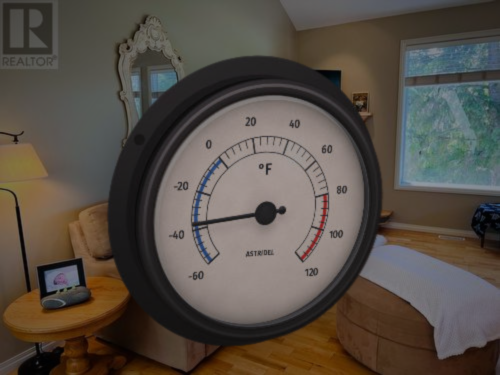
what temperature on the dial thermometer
-36 °F
